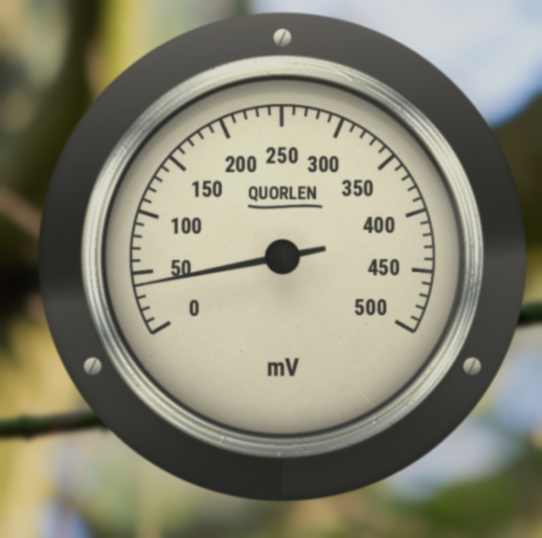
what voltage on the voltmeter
40 mV
